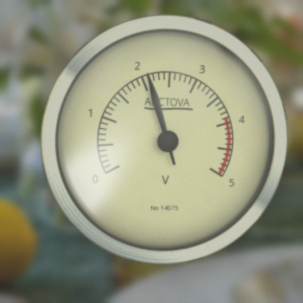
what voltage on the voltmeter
2.1 V
